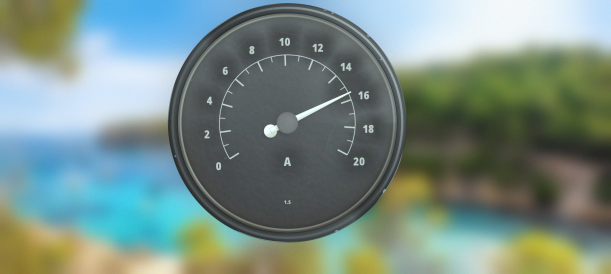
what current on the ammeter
15.5 A
